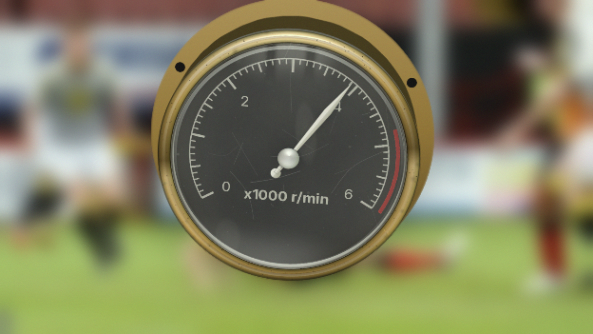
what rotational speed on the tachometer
3900 rpm
